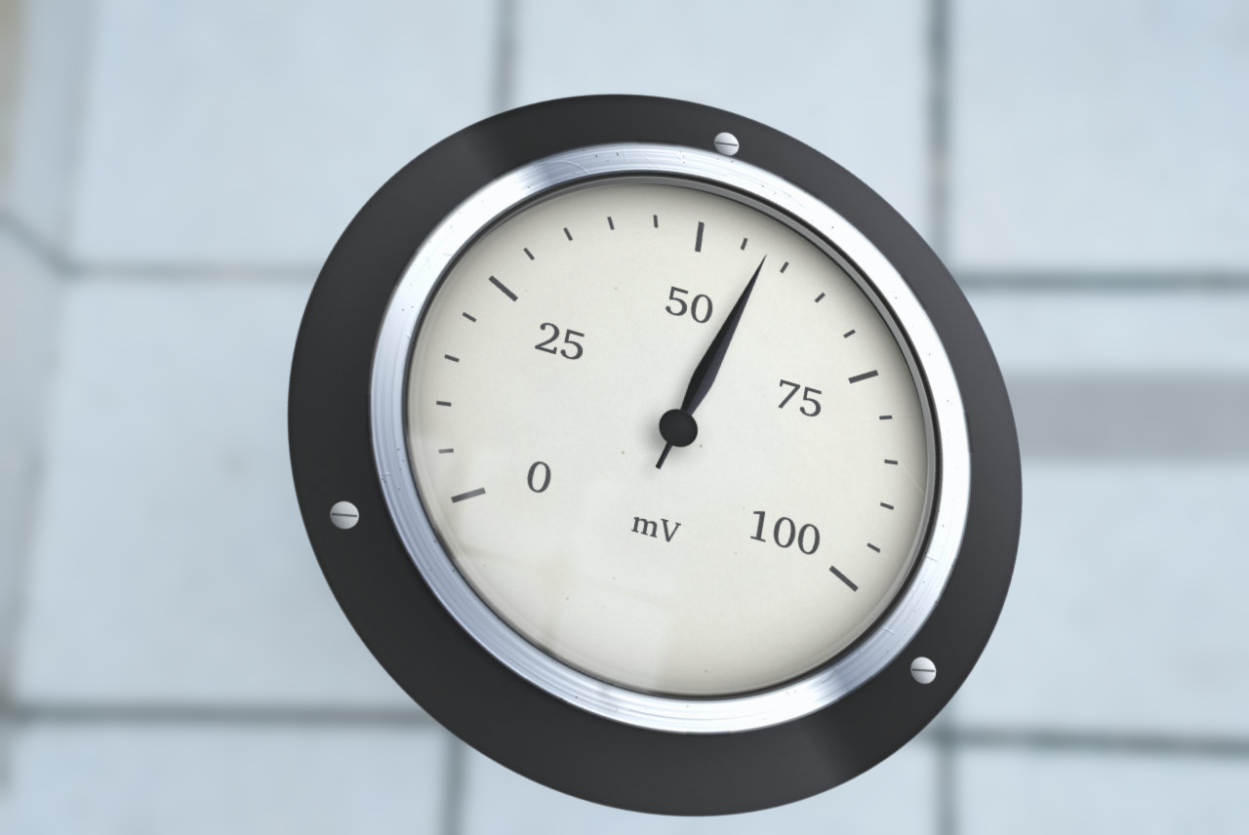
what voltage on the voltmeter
57.5 mV
